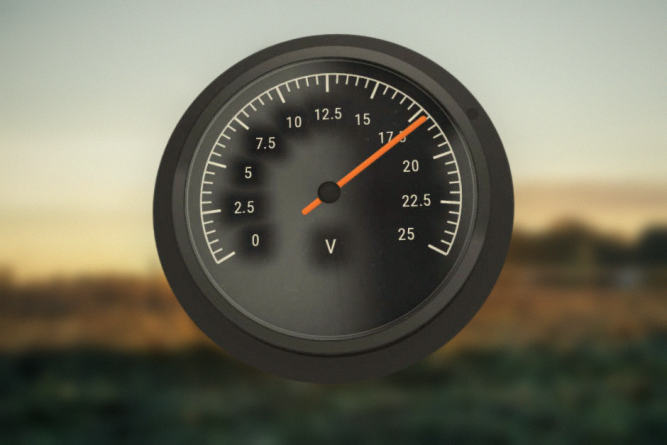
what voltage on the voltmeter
18 V
